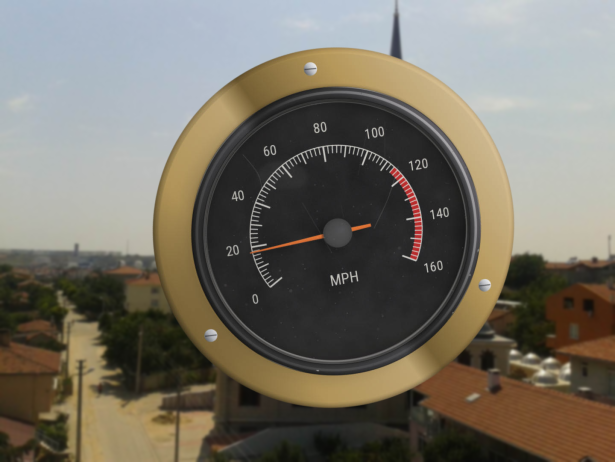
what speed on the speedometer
18 mph
